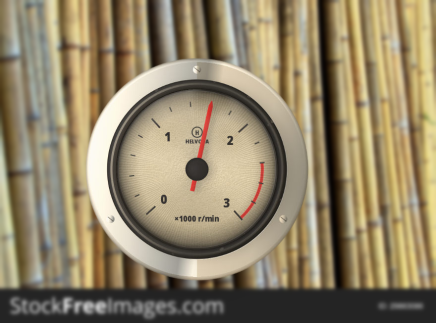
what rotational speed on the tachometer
1600 rpm
